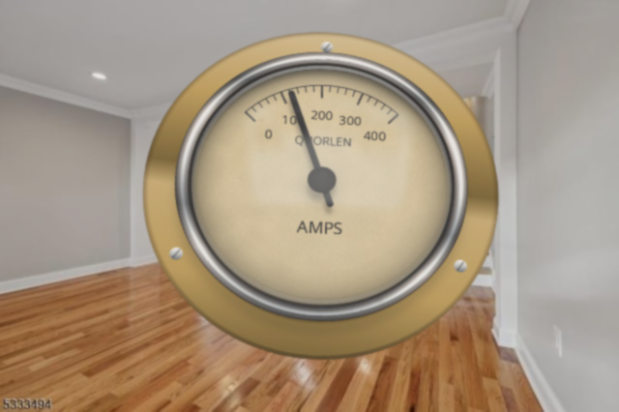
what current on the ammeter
120 A
